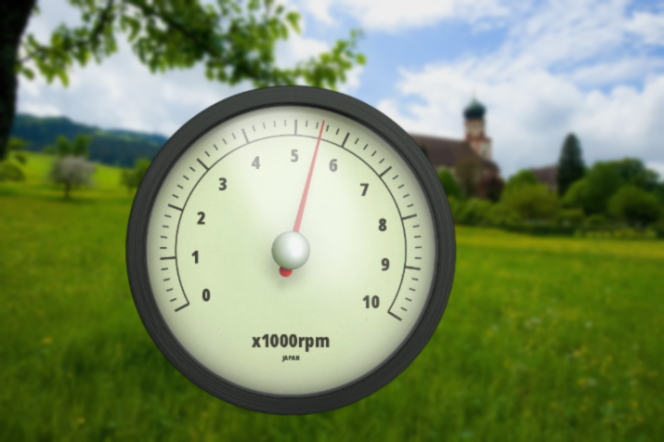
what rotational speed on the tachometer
5500 rpm
